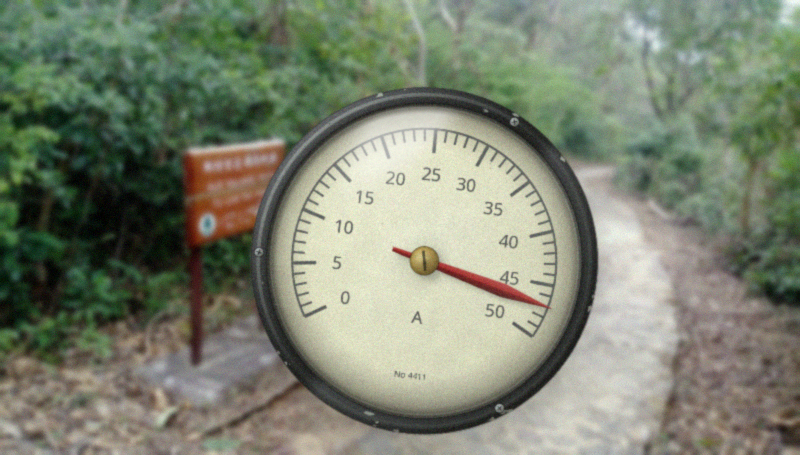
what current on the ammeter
47 A
